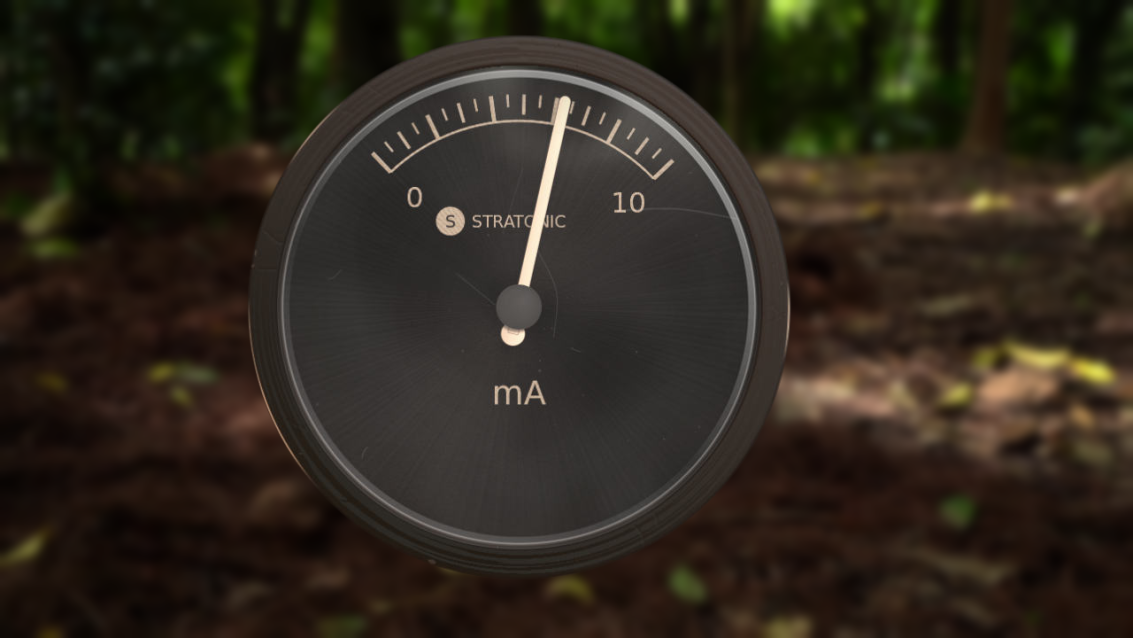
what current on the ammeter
6.25 mA
